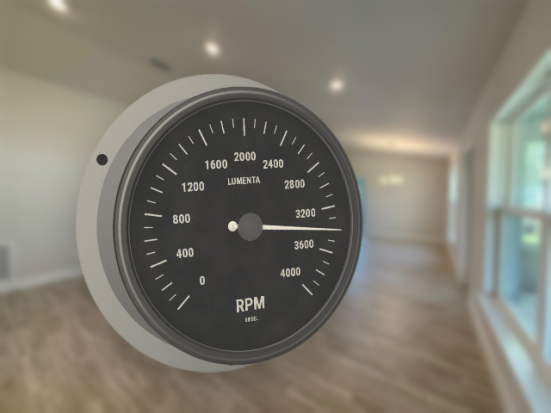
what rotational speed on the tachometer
3400 rpm
